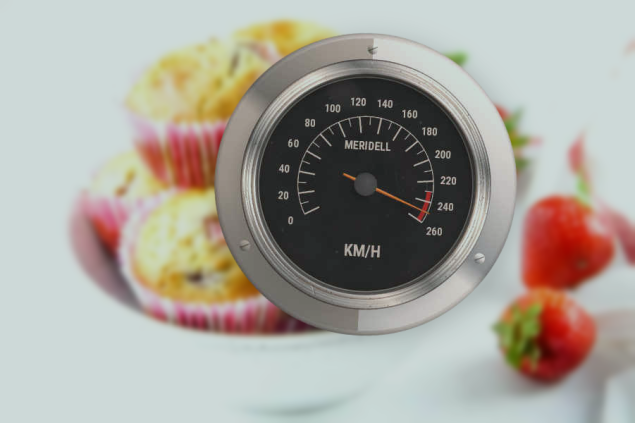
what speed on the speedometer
250 km/h
